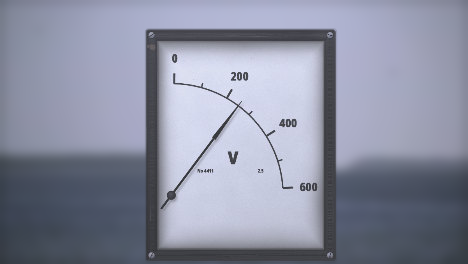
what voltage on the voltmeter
250 V
